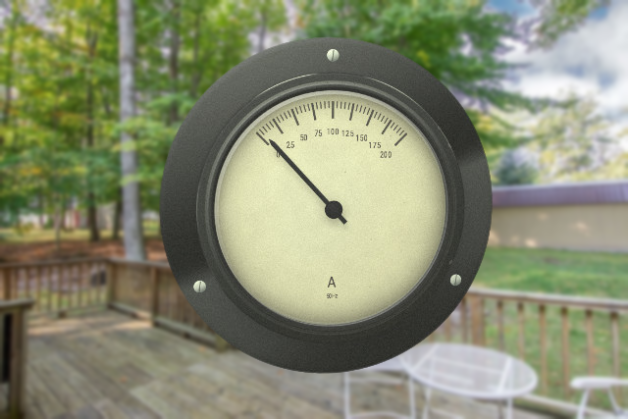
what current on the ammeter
5 A
